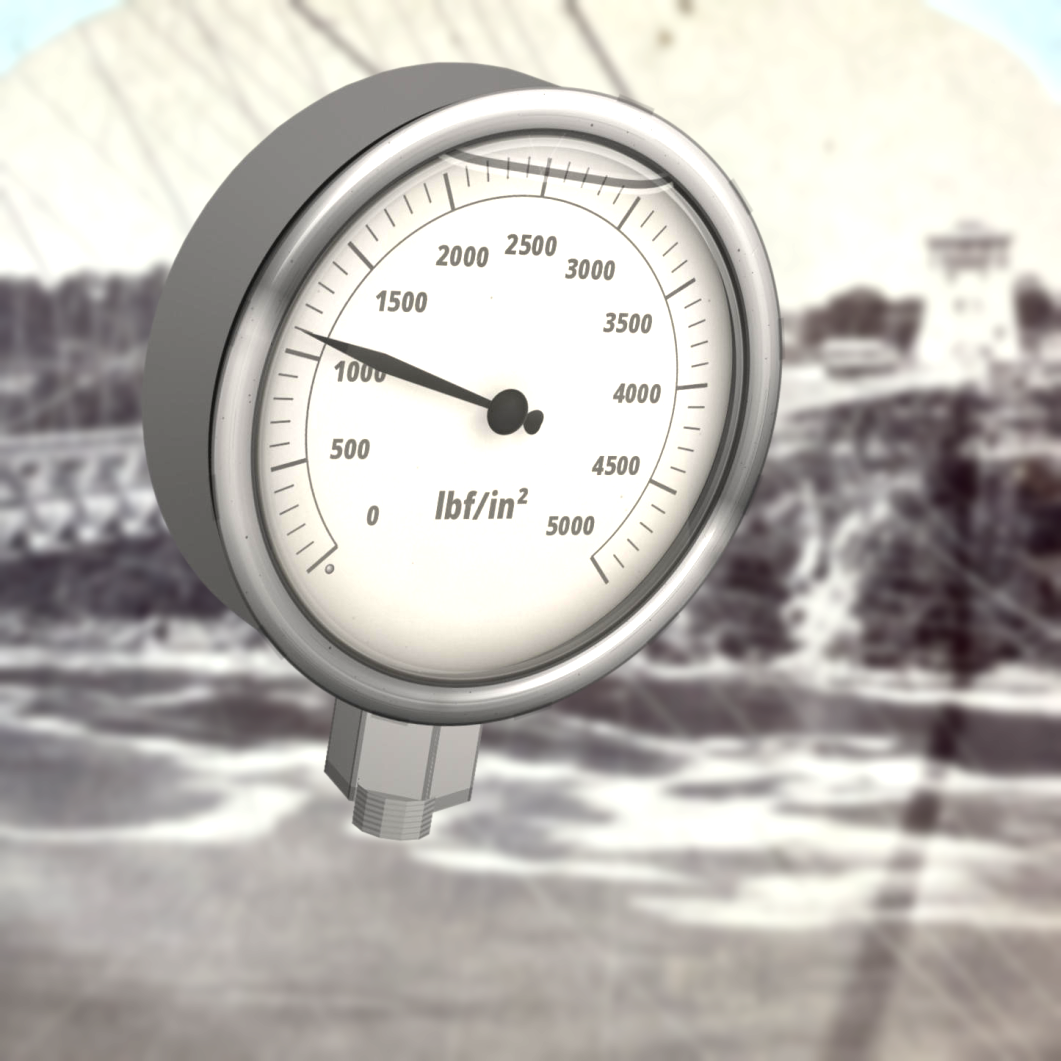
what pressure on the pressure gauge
1100 psi
